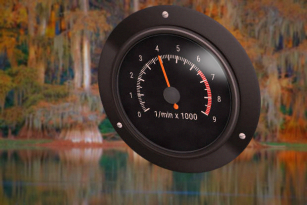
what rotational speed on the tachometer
4000 rpm
